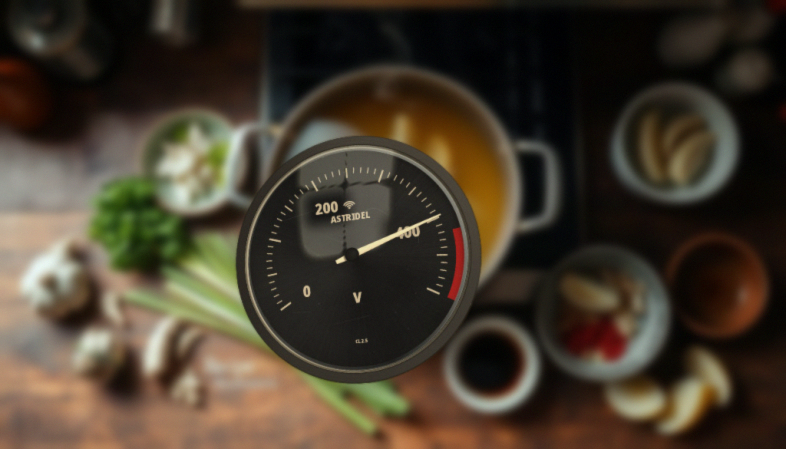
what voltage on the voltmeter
400 V
